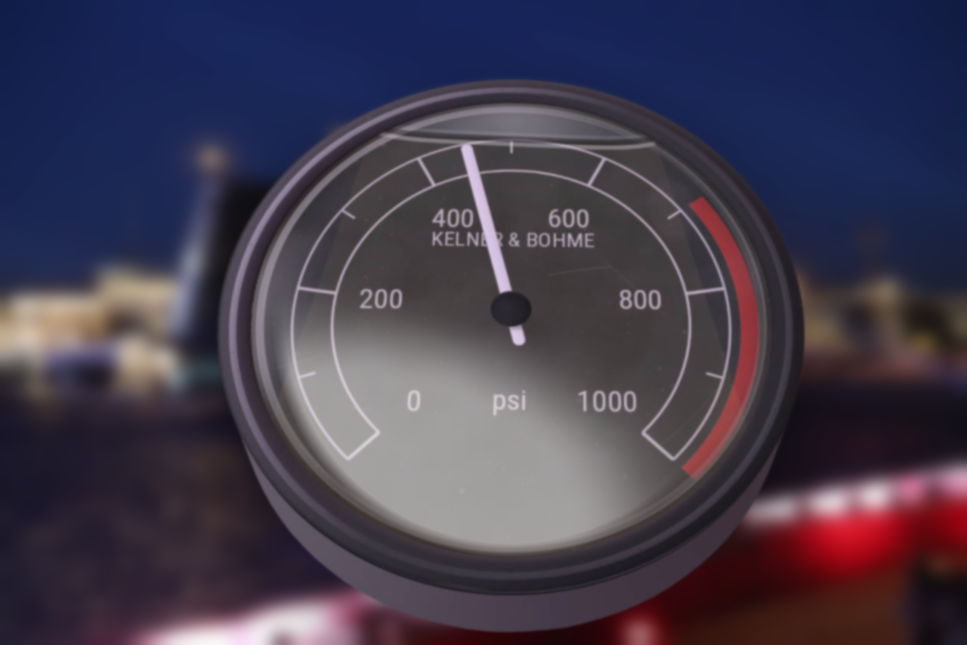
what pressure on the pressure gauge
450 psi
